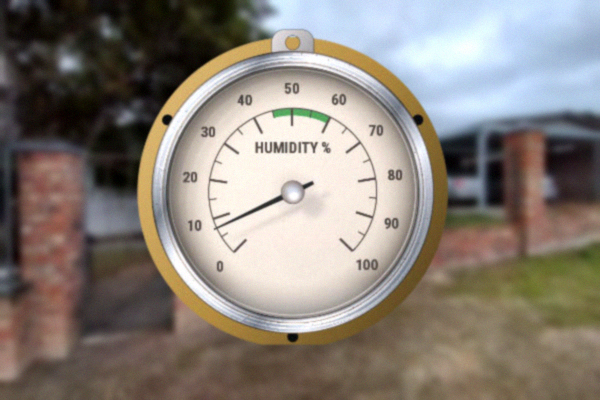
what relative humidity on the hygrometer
7.5 %
